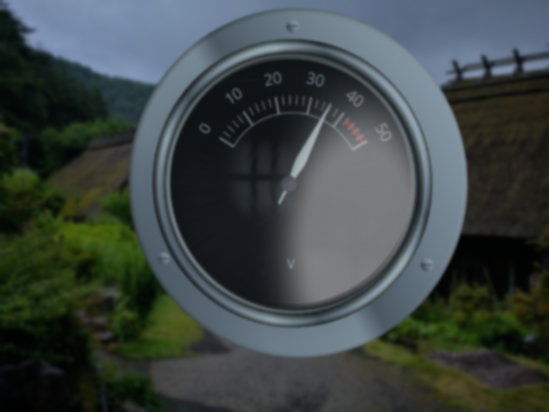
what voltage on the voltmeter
36 V
